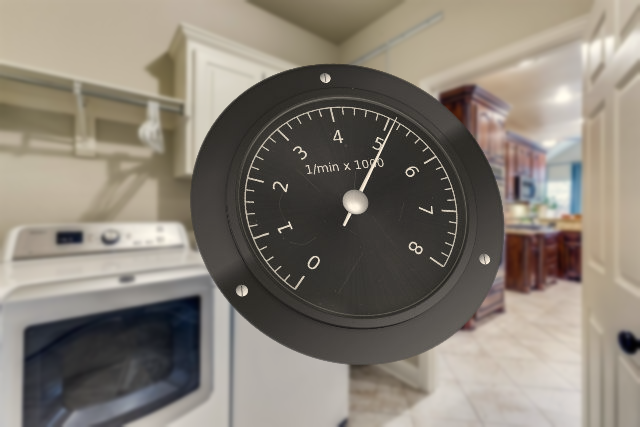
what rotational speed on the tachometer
5100 rpm
